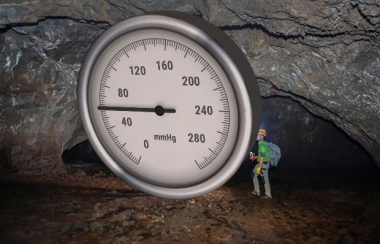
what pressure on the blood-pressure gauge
60 mmHg
